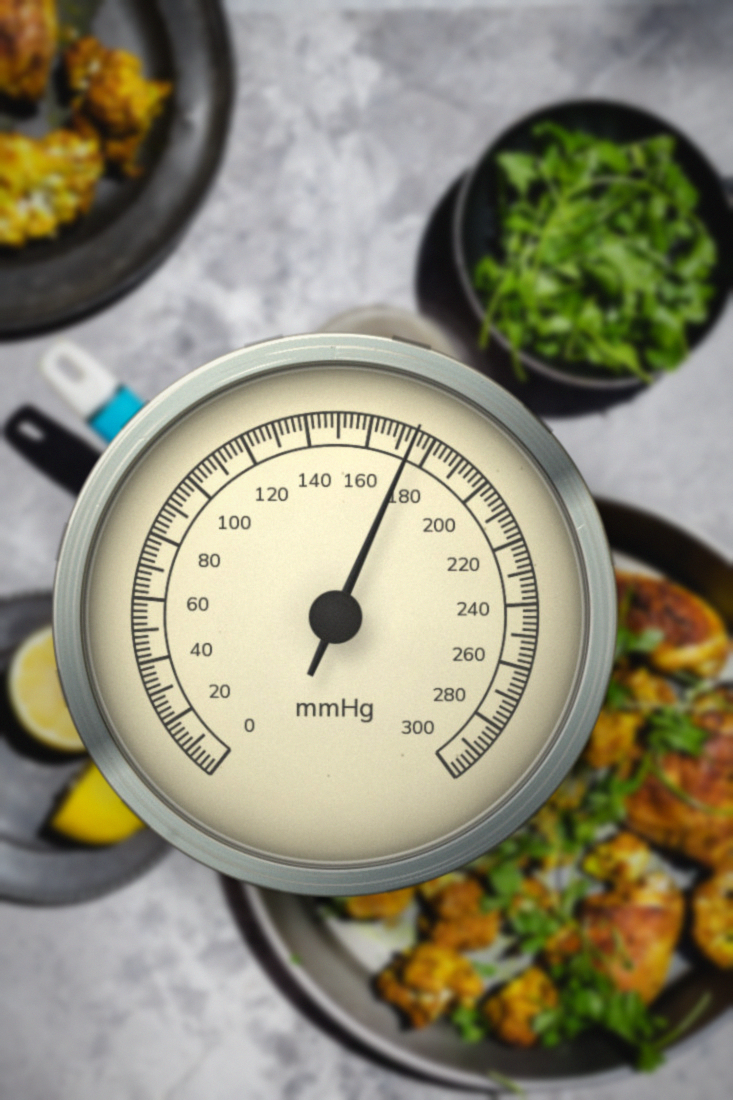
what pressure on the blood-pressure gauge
174 mmHg
